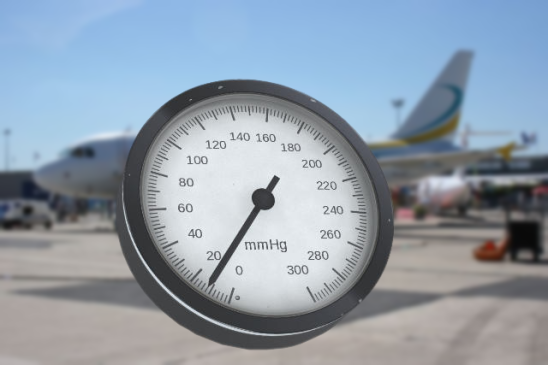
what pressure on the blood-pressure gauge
12 mmHg
